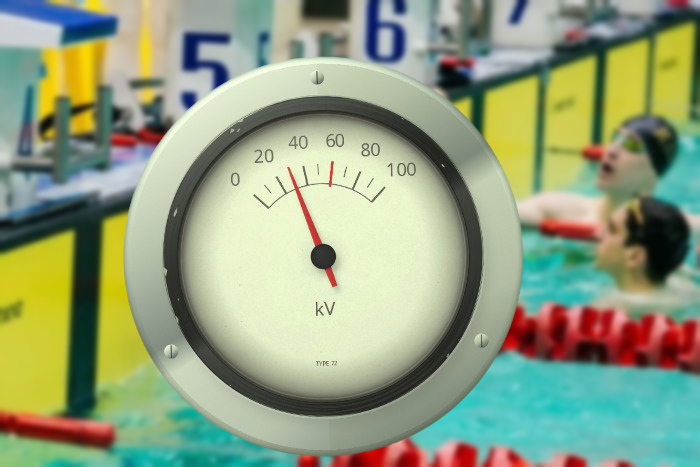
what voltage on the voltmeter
30 kV
